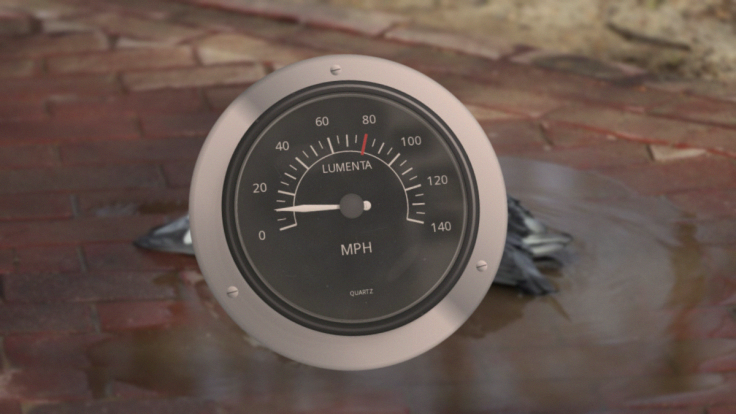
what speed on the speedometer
10 mph
